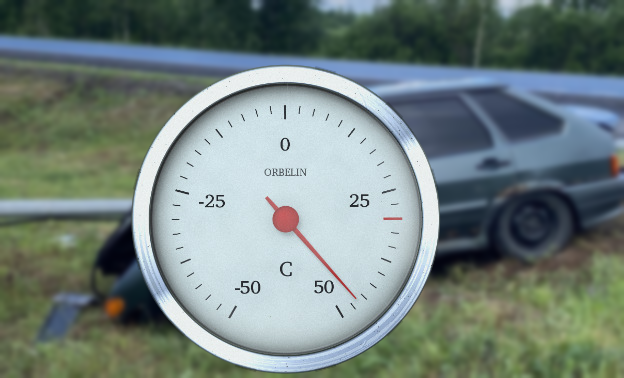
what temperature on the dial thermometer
46.25 °C
